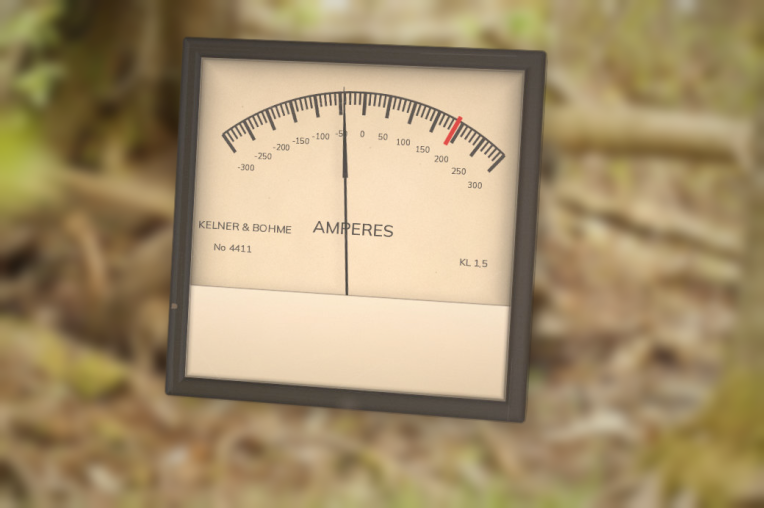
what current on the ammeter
-40 A
